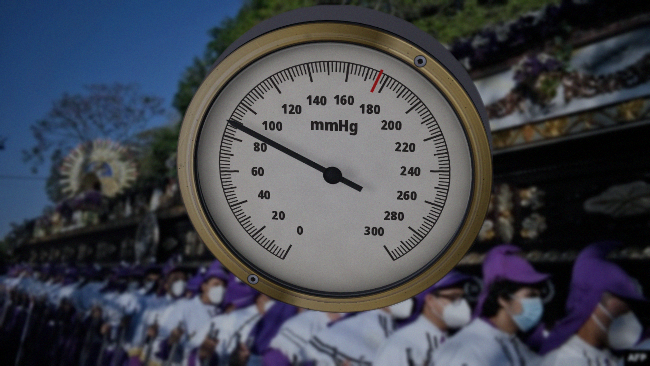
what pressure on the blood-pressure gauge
90 mmHg
